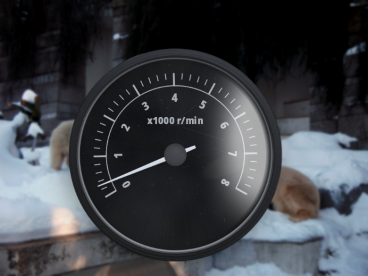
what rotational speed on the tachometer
300 rpm
